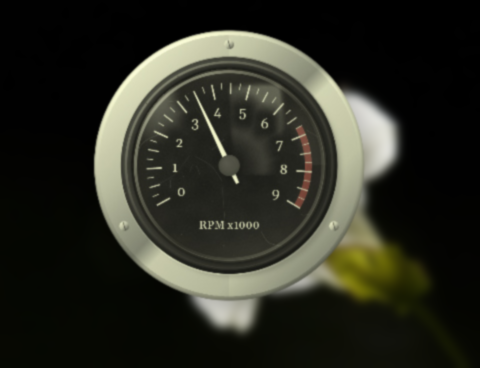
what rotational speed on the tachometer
3500 rpm
